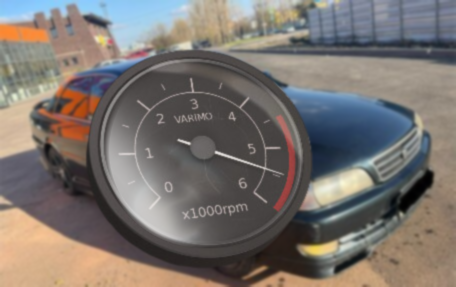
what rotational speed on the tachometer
5500 rpm
